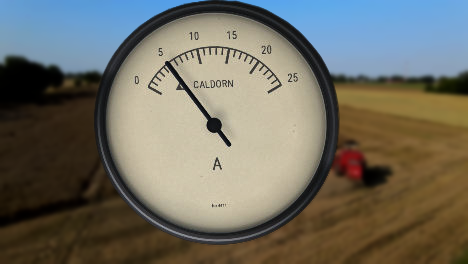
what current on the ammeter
5 A
